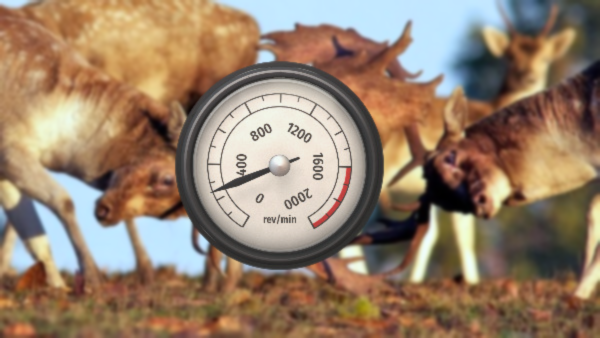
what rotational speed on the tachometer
250 rpm
